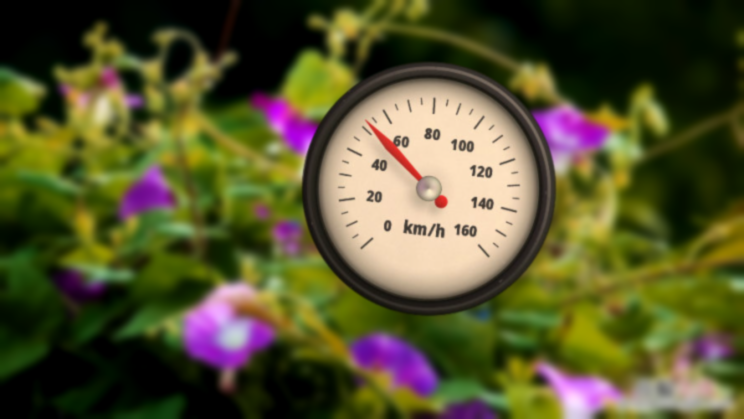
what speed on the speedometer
52.5 km/h
